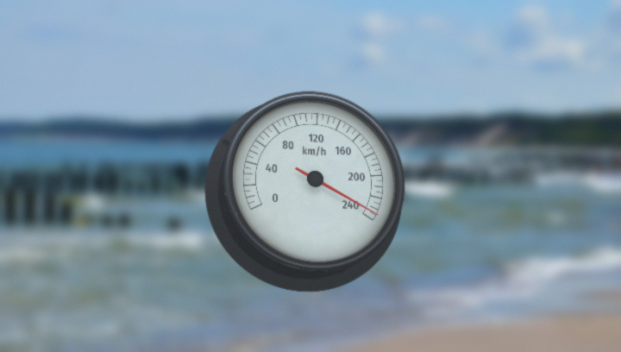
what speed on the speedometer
235 km/h
